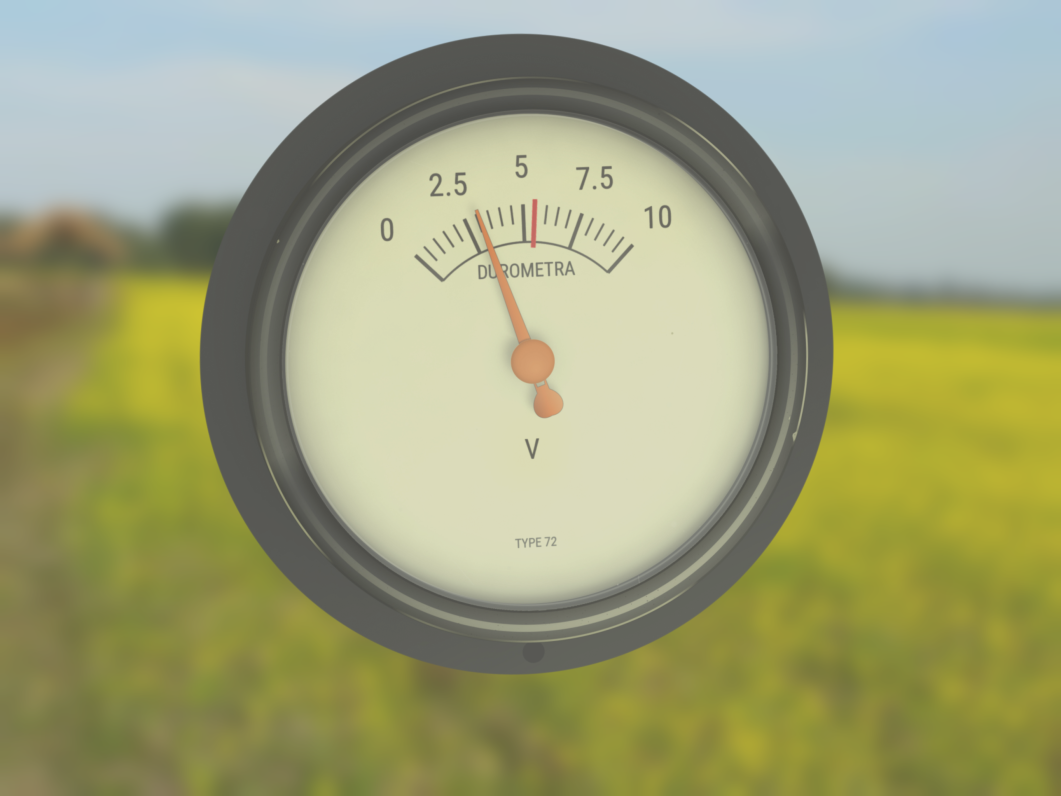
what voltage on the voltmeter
3 V
